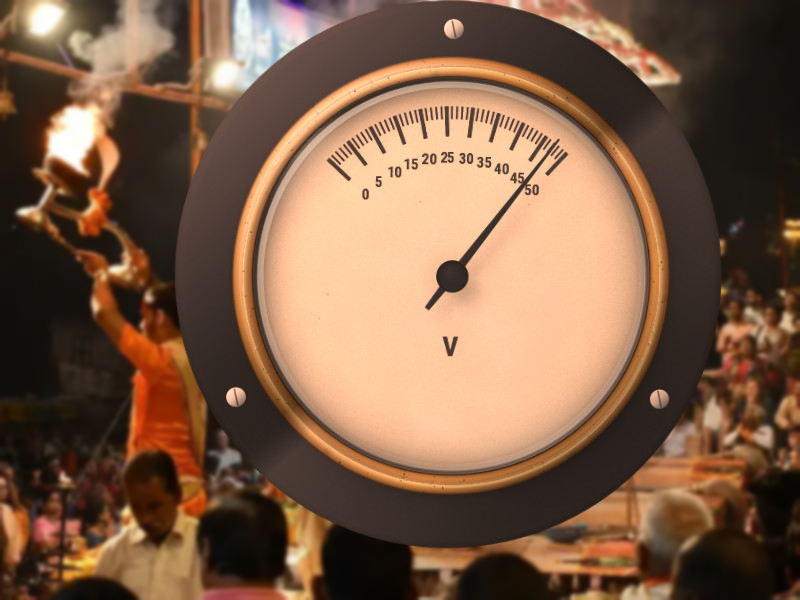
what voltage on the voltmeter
47 V
